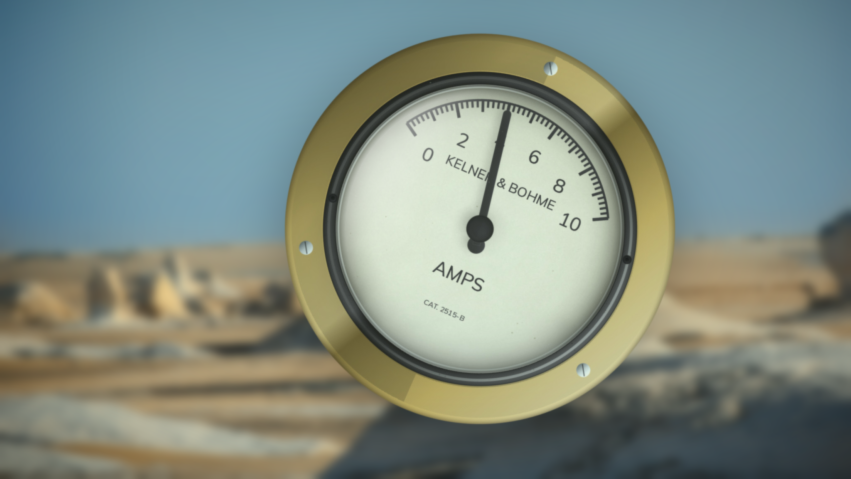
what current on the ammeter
4 A
